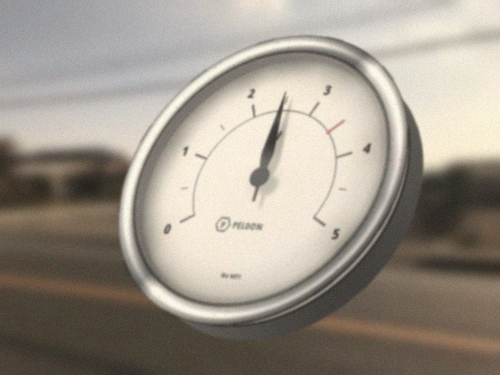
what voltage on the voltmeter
2.5 V
